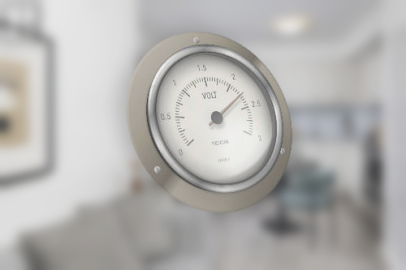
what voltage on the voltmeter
2.25 V
